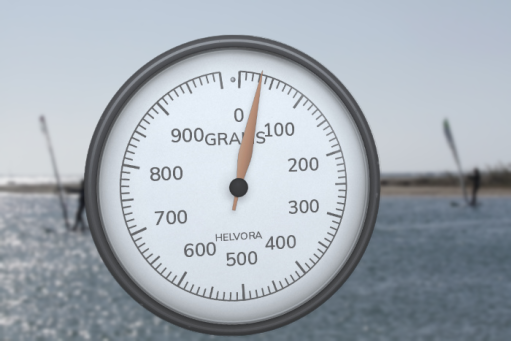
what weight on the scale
30 g
